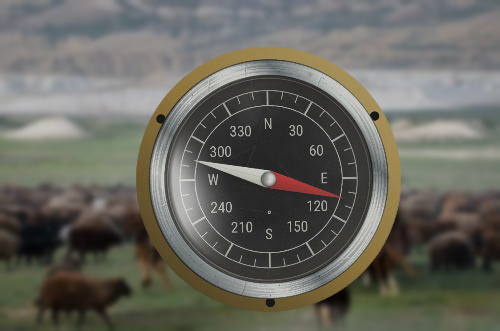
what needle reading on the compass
105 °
